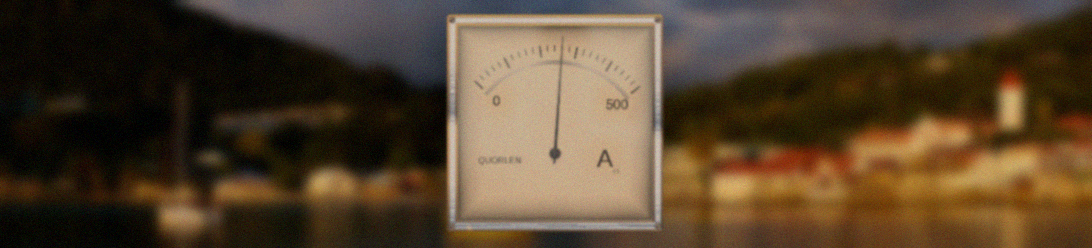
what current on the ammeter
260 A
